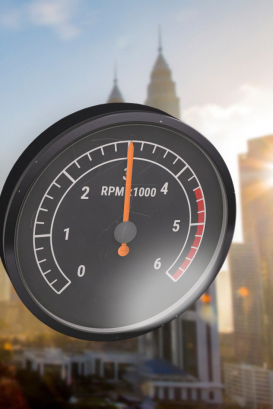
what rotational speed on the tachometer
3000 rpm
